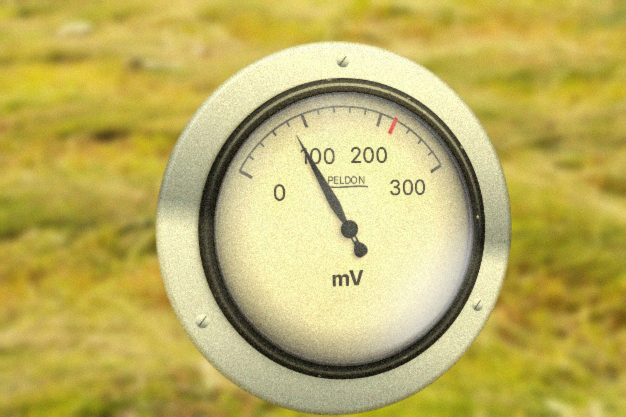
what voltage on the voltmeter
80 mV
